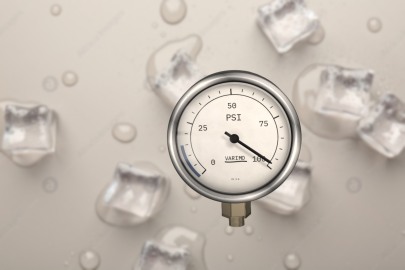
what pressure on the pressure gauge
97.5 psi
